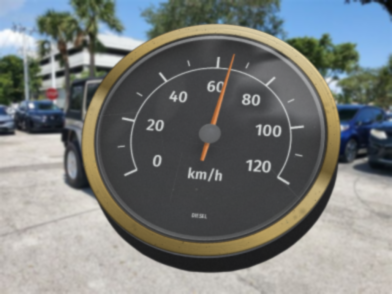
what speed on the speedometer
65 km/h
